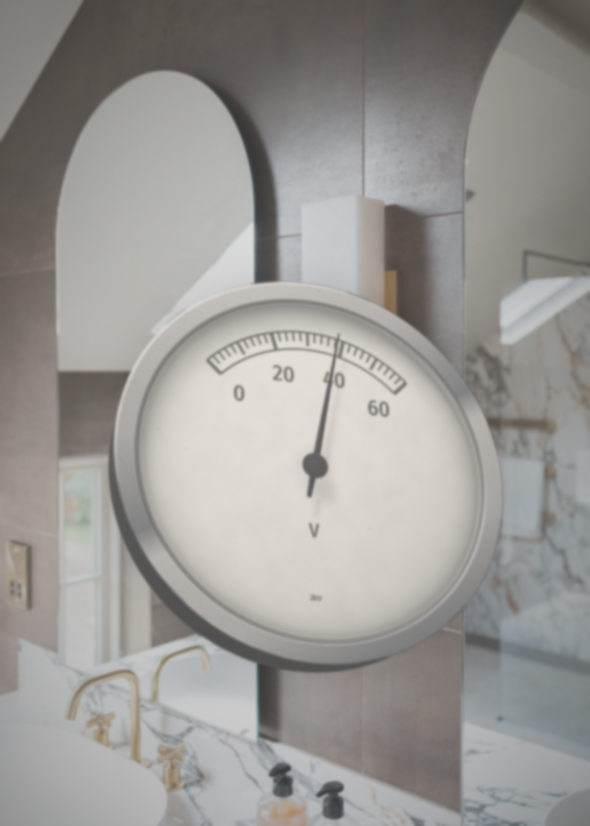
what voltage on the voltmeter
38 V
